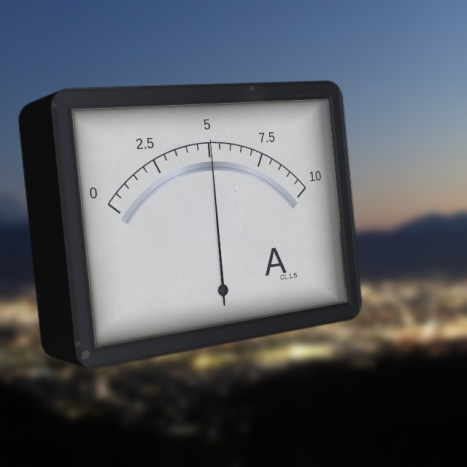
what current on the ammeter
5 A
